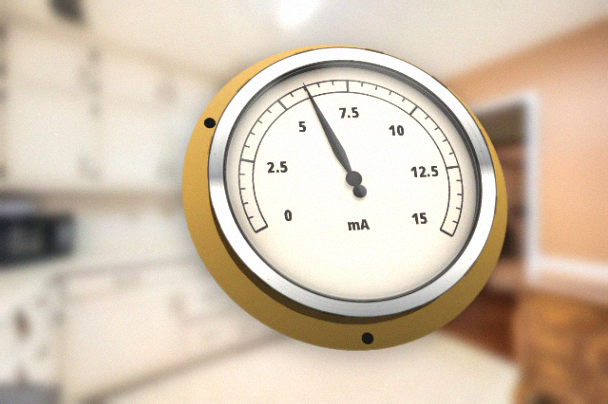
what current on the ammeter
6 mA
